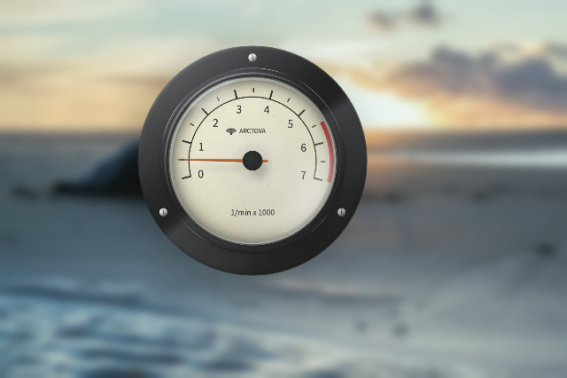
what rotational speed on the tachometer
500 rpm
